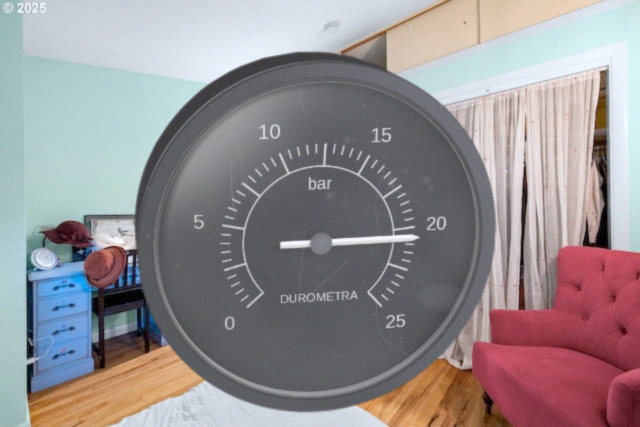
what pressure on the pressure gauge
20.5 bar
